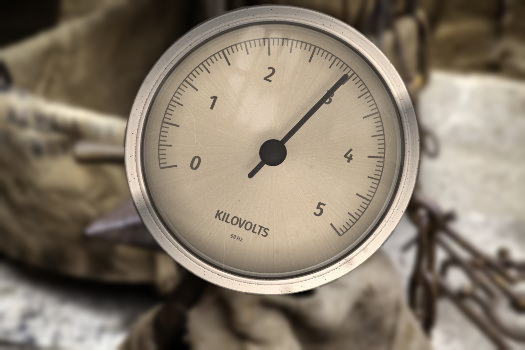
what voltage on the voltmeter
2.95 kV
